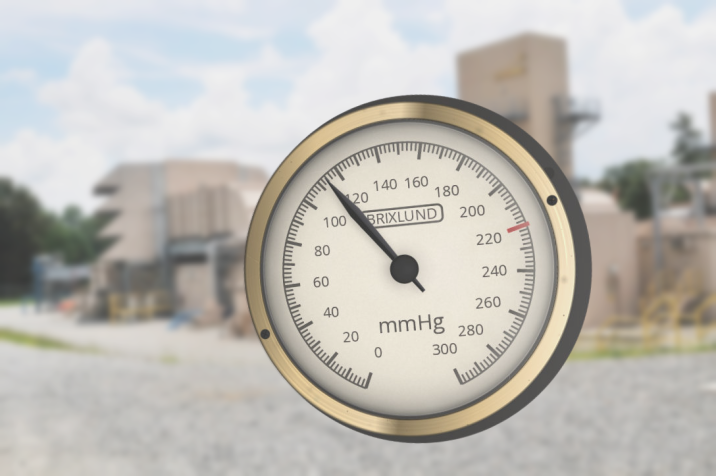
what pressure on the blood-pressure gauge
114 mmHg
